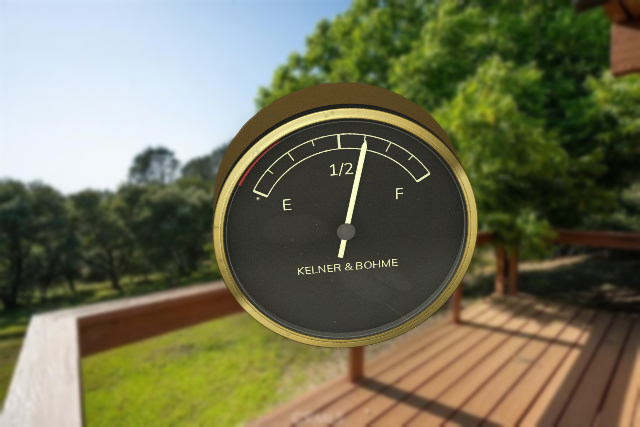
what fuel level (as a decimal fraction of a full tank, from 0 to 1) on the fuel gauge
0.625
